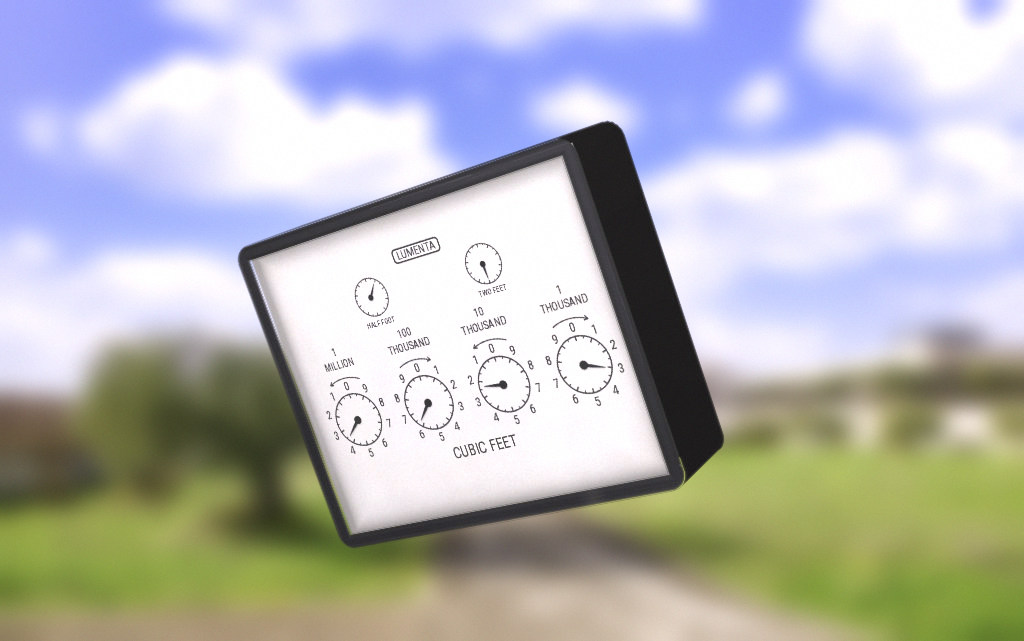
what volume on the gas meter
362300 ft³
